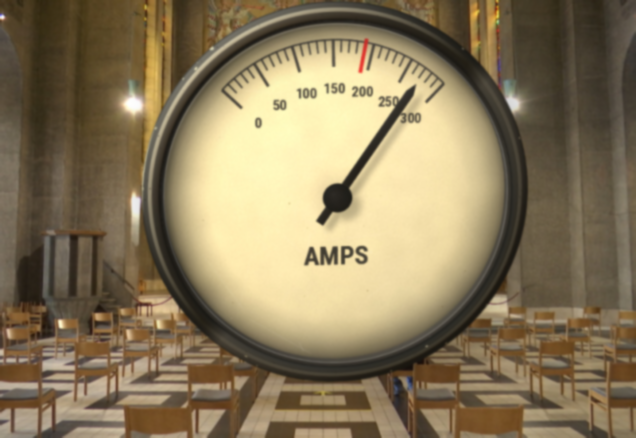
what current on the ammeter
270 A
